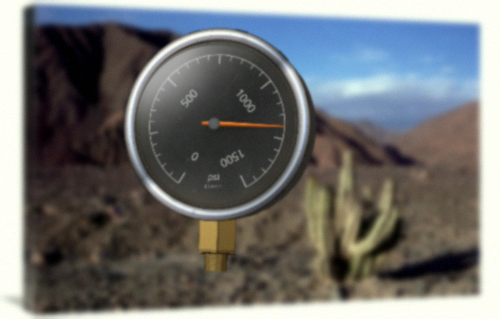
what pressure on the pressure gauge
1200 psi
